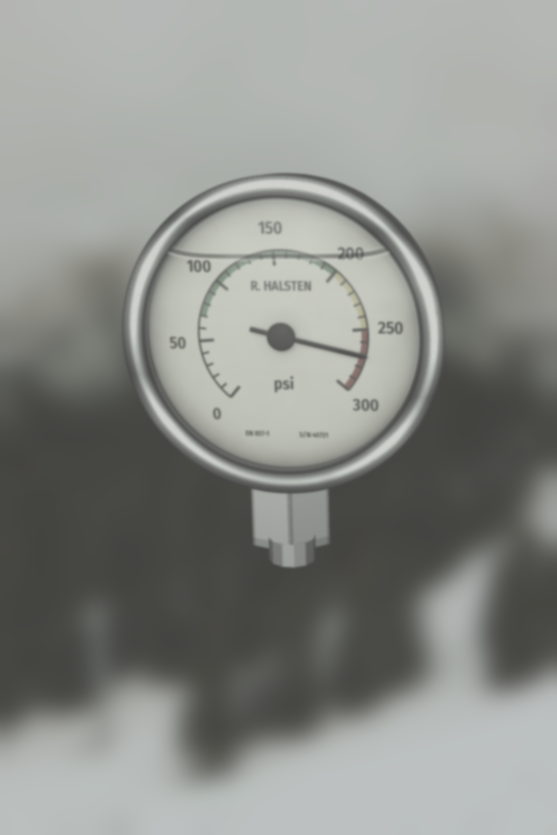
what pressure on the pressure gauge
270 psi
